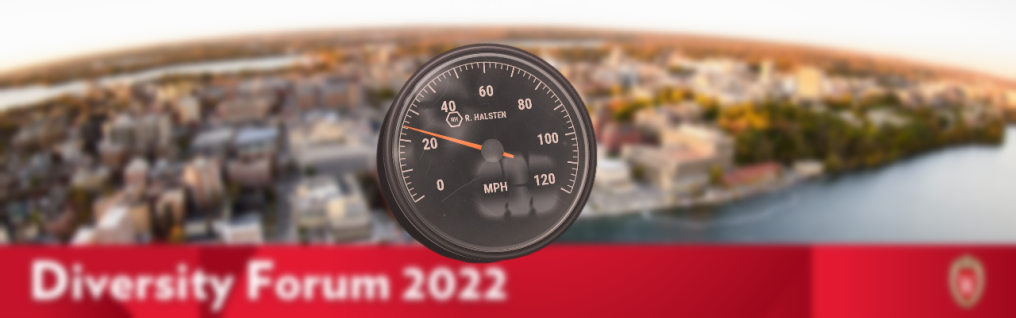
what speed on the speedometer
24 mph
